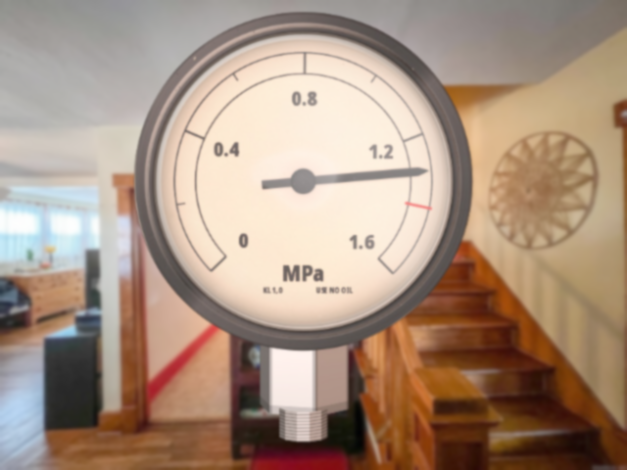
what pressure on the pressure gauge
1.3 MPa
